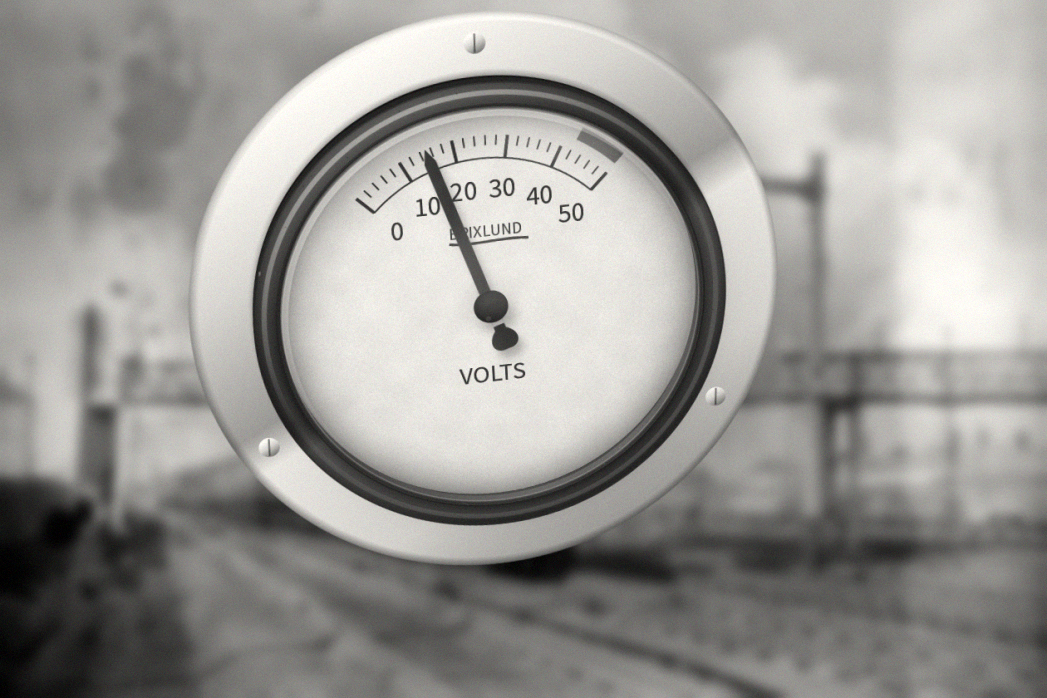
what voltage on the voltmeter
15 V
